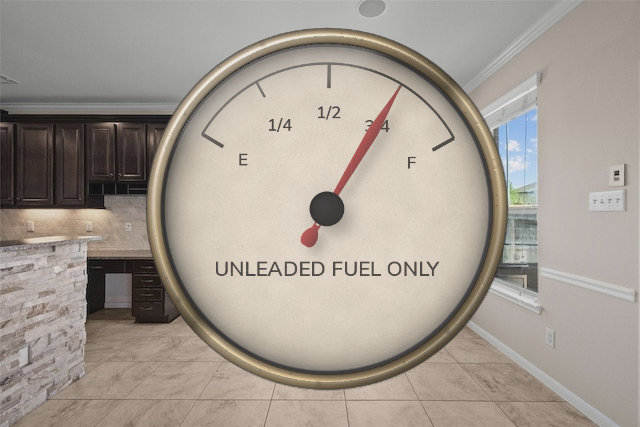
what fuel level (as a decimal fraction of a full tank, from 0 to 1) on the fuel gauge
0.75
